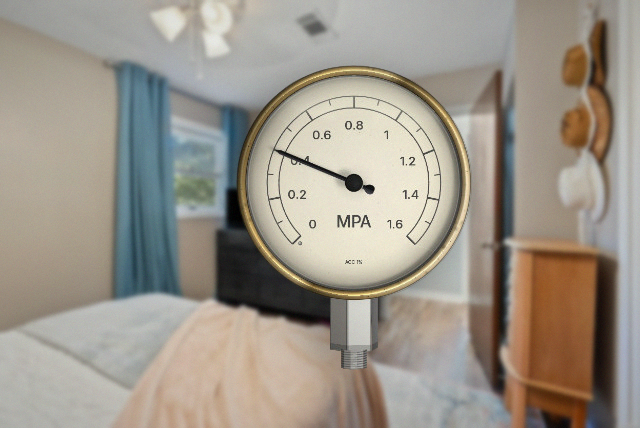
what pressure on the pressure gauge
0.4 MPa
